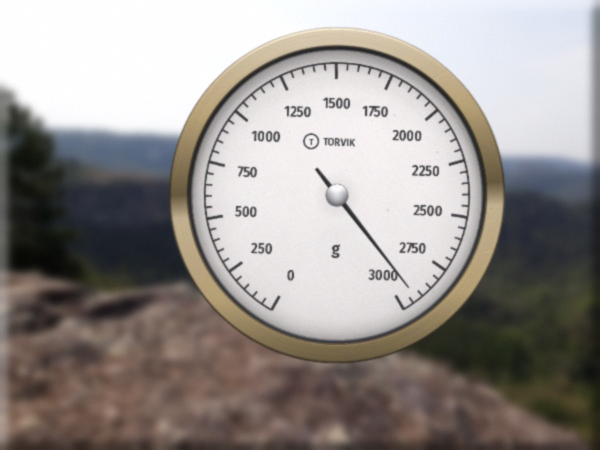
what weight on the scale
2925 g
